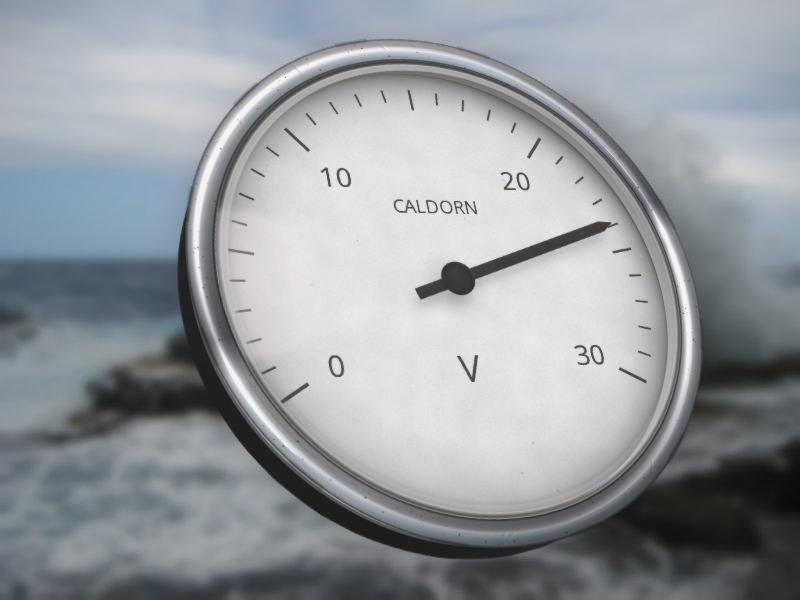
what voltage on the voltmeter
24 V
